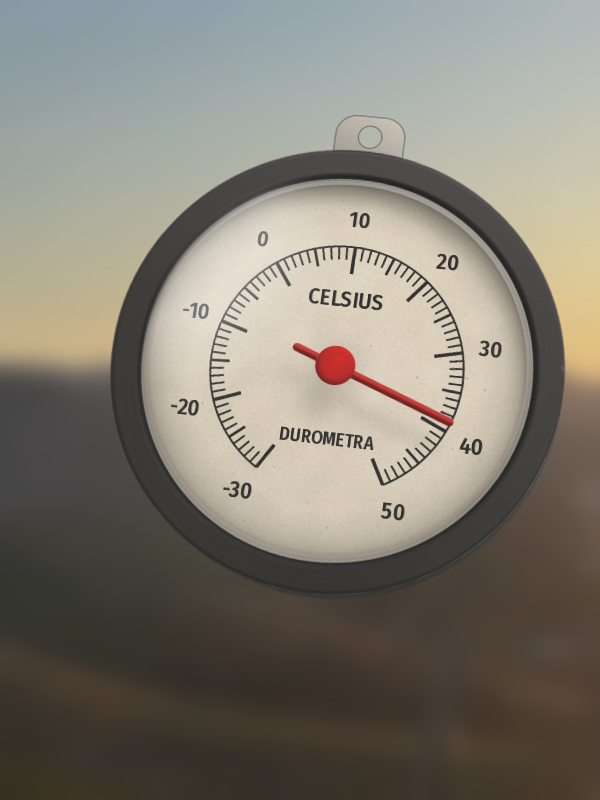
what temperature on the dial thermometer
39 °C
